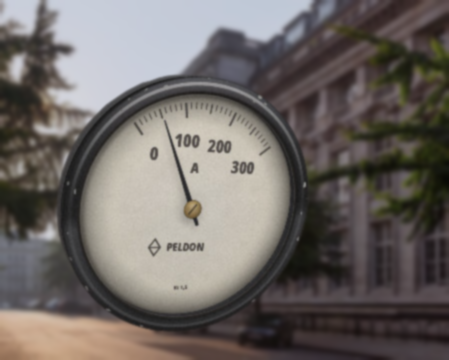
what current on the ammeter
50 A
